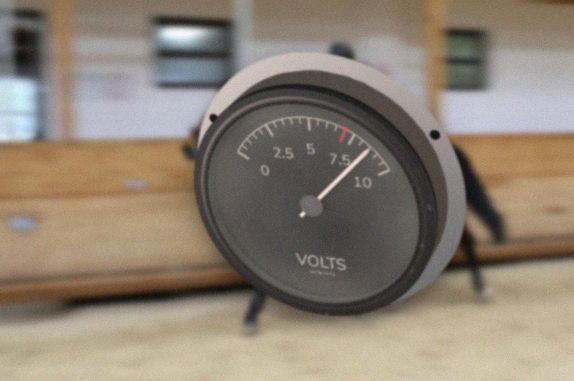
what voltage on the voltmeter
8.5 V
